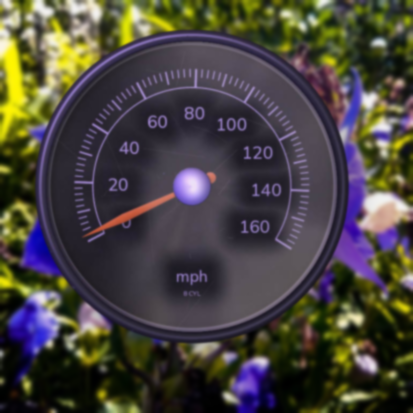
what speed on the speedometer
2 mph
